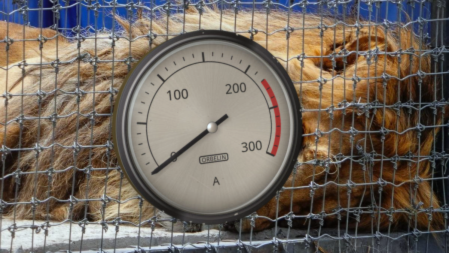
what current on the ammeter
0 A
